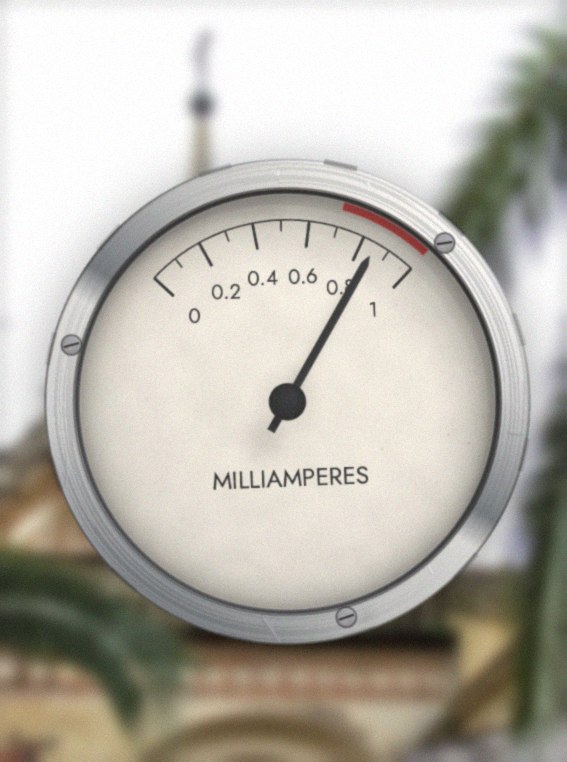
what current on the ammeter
0.85 mA
